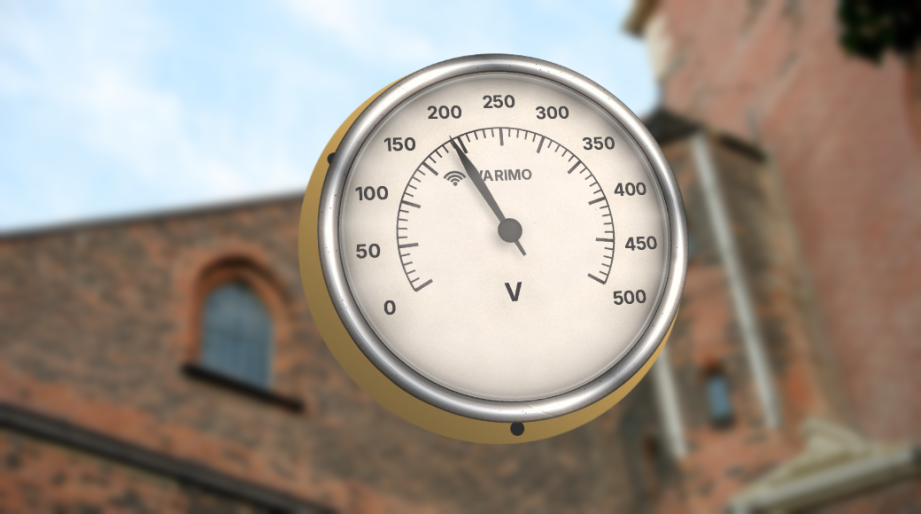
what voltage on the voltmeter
190 V
